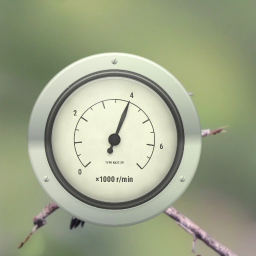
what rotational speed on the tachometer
4000 rpm
